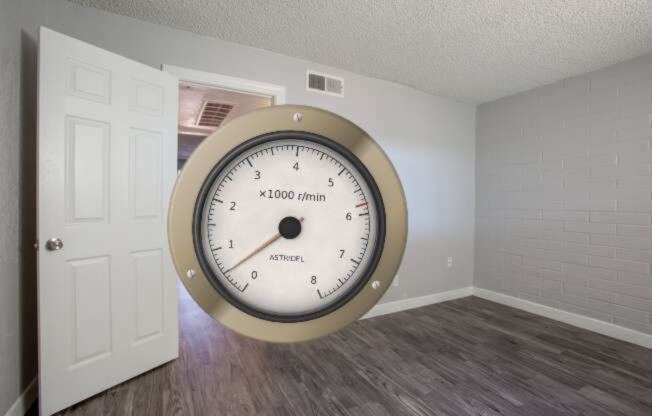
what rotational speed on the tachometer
500 rpm
